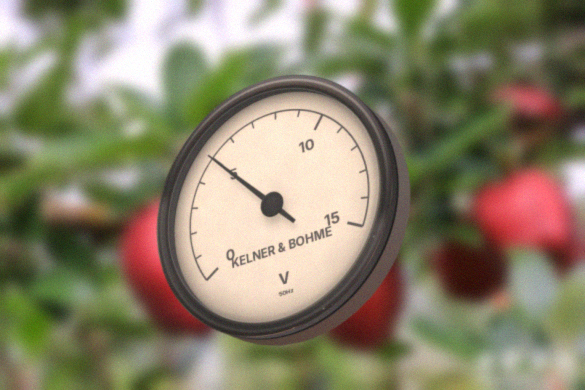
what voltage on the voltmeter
5 V
